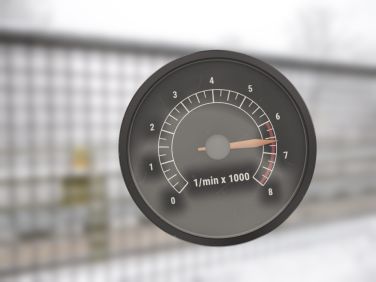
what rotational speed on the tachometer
6625 rpm
